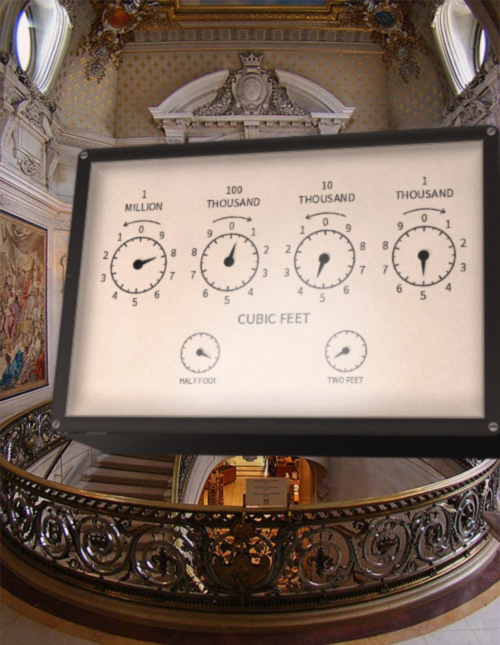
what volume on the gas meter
804500 ft³
